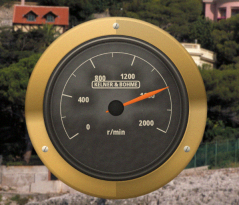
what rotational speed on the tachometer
1600 rpm
